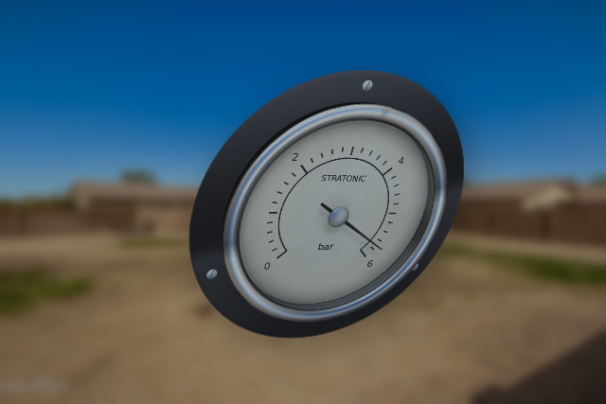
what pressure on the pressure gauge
5.7 bar
